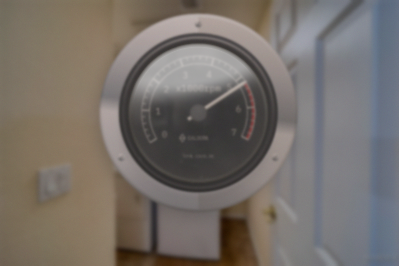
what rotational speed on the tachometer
5200 rpm
